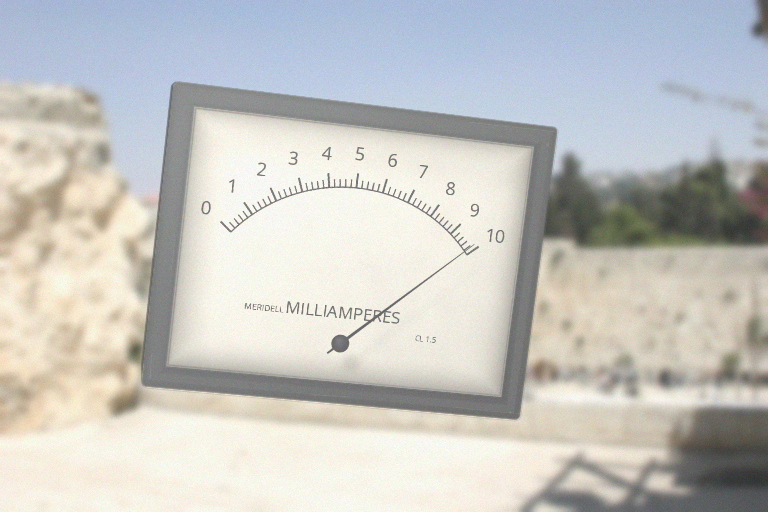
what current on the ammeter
9.8 mA
